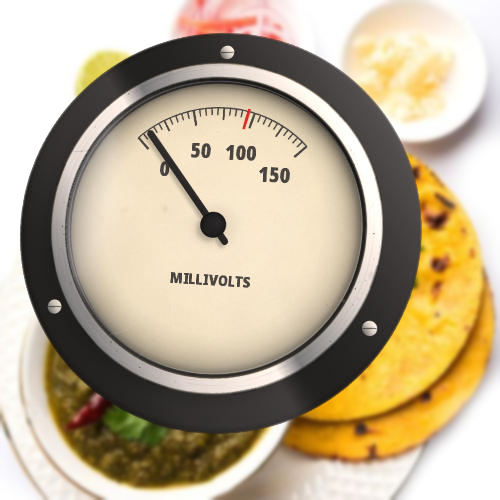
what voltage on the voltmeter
10 mV
